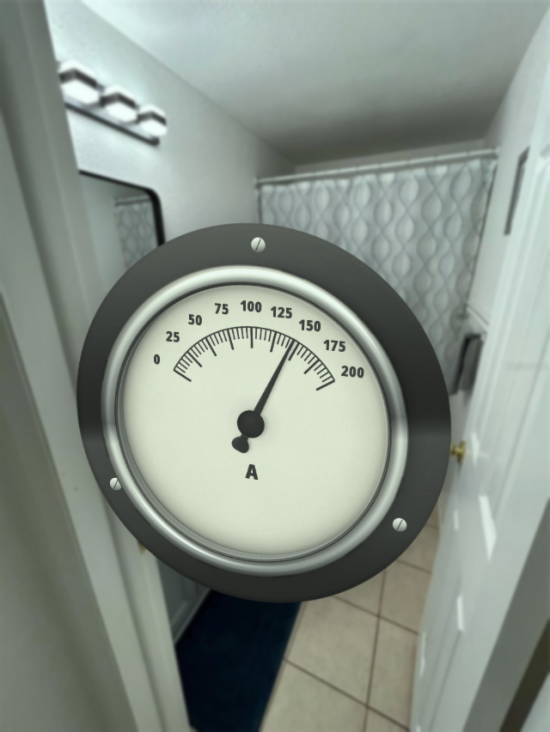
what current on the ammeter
145 A
